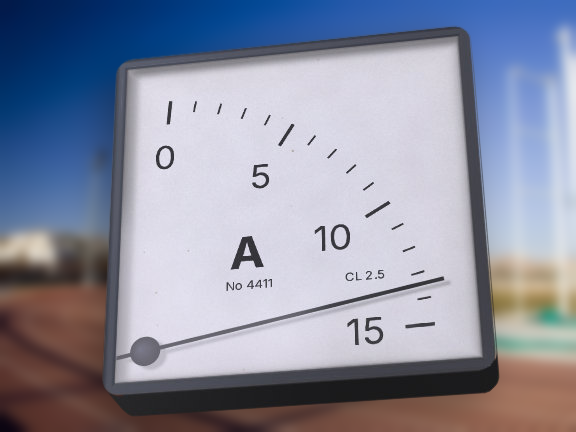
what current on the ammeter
13.5 A
